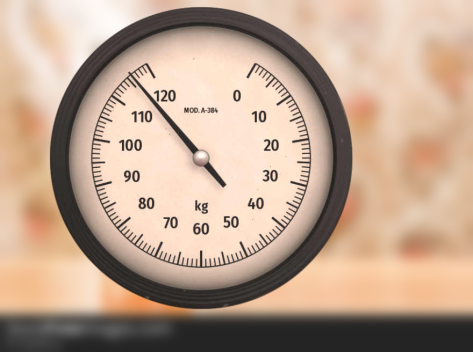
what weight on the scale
116 kg
